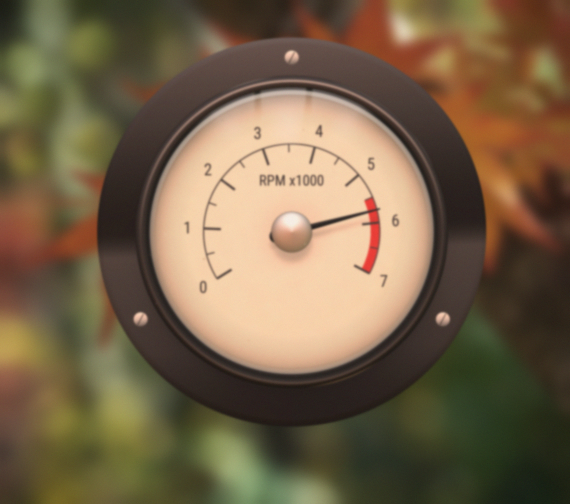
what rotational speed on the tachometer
5750 rpm
